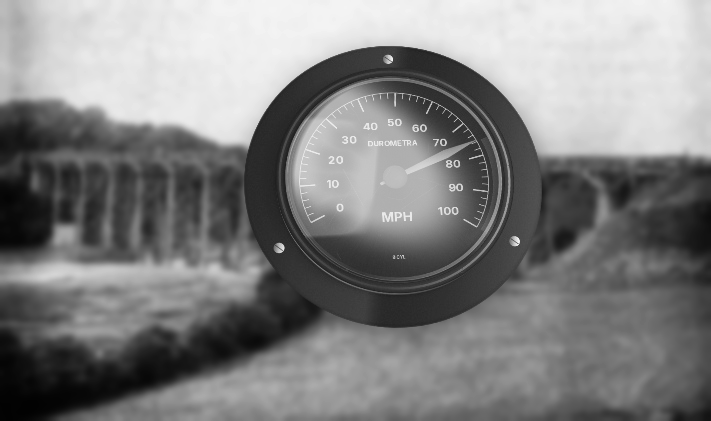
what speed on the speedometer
76 mph
